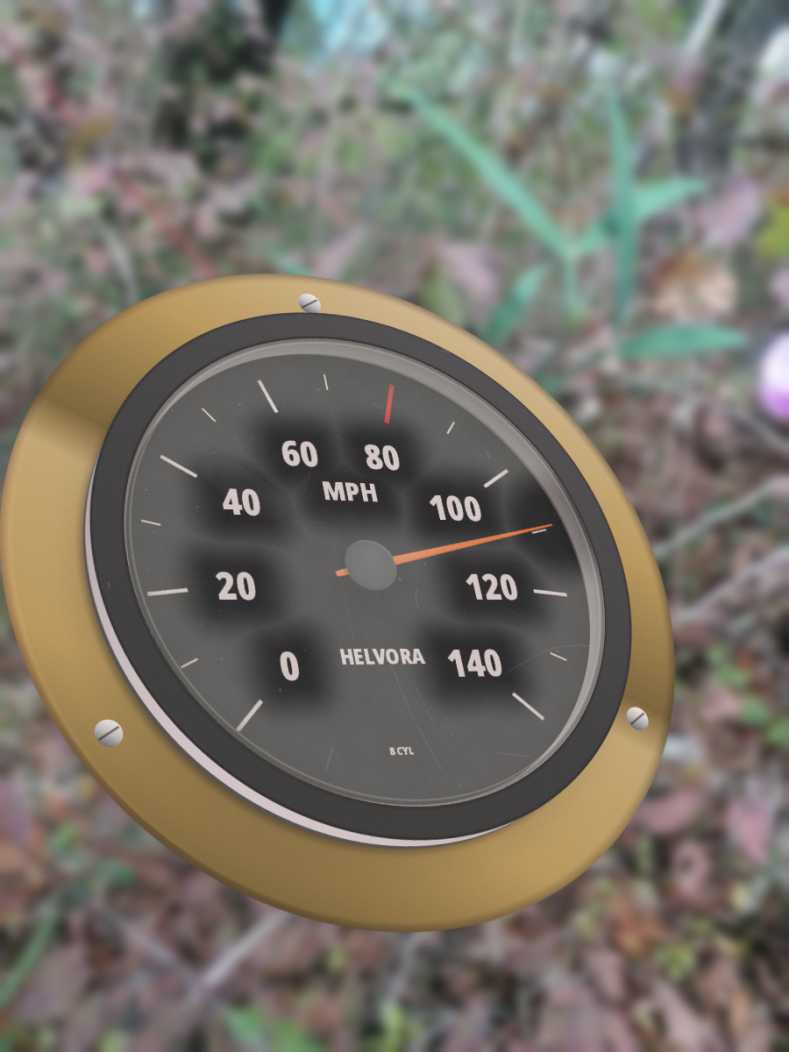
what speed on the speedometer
110 mph
